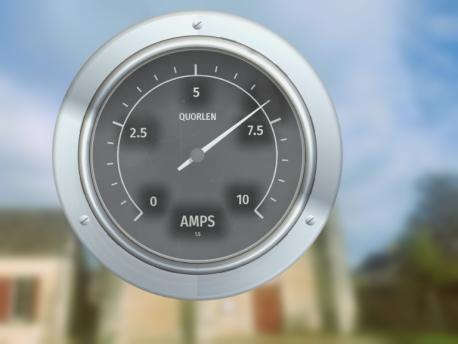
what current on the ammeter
7 A
